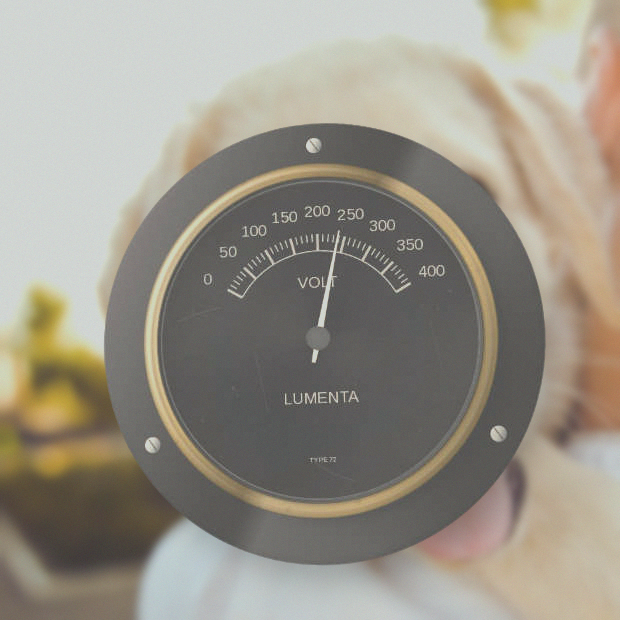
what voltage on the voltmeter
240 V
